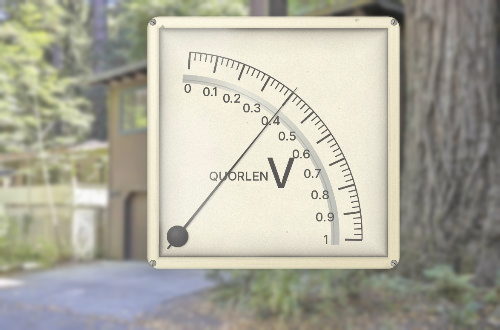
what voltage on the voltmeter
0.4 V
